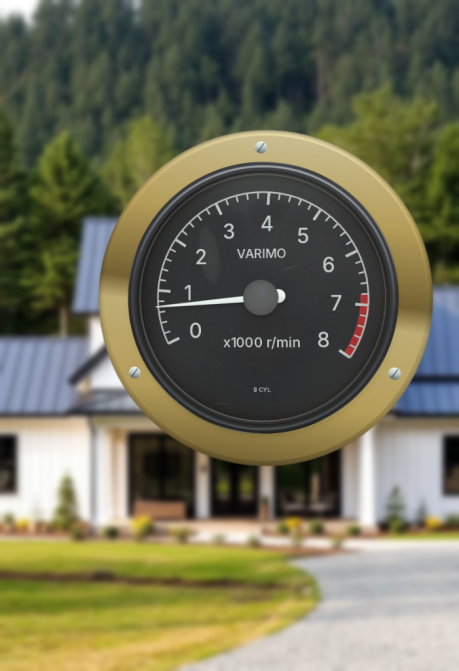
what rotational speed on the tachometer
700 rpm
